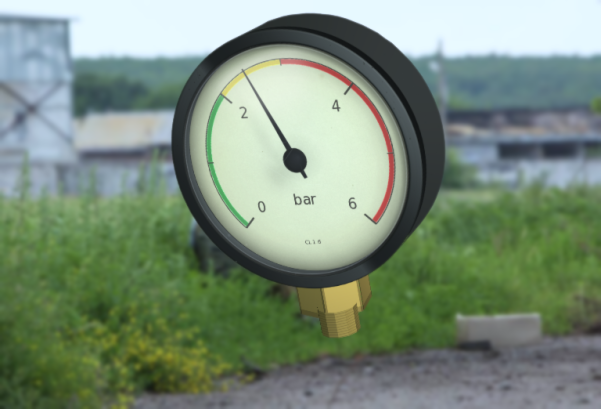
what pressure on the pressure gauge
2.5 bar
